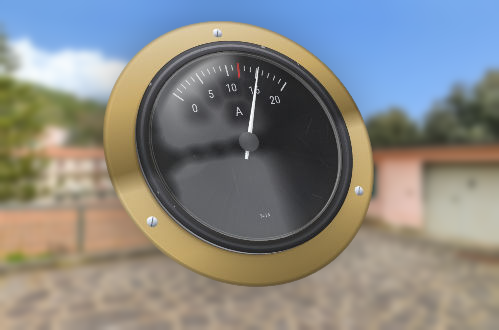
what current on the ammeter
15 A
